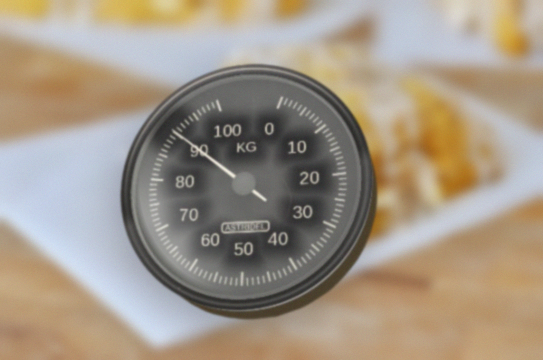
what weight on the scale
90 kg
